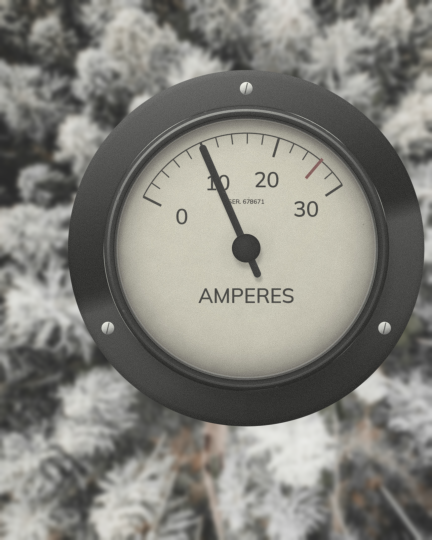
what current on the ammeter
10 A
